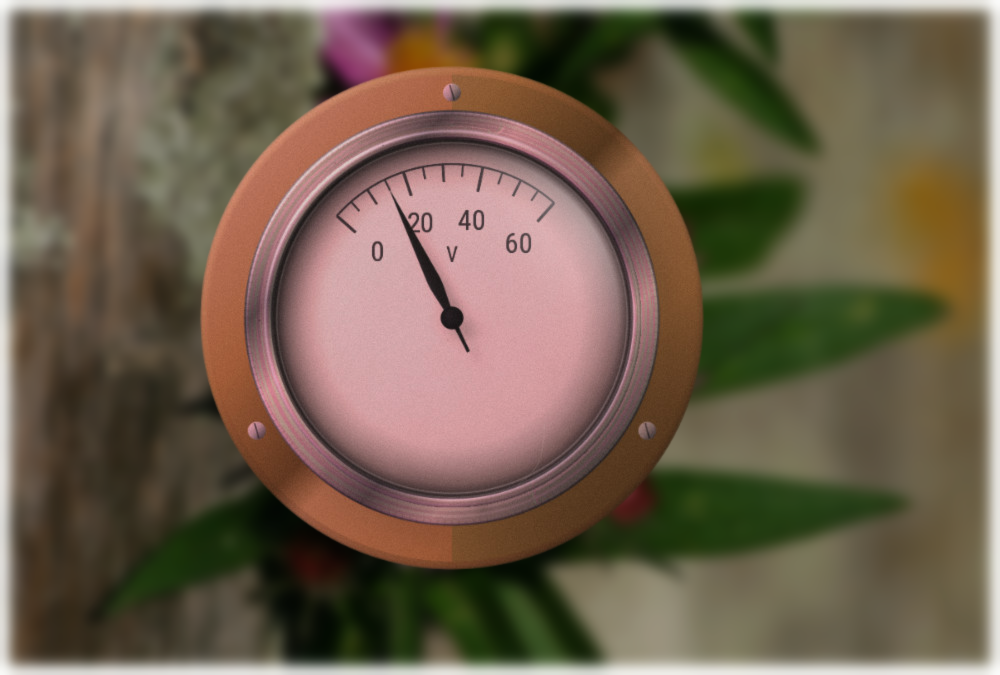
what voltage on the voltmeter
15 V
